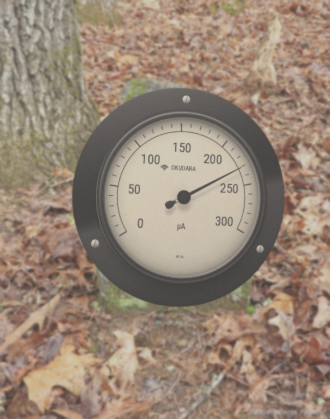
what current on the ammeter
230 µA
